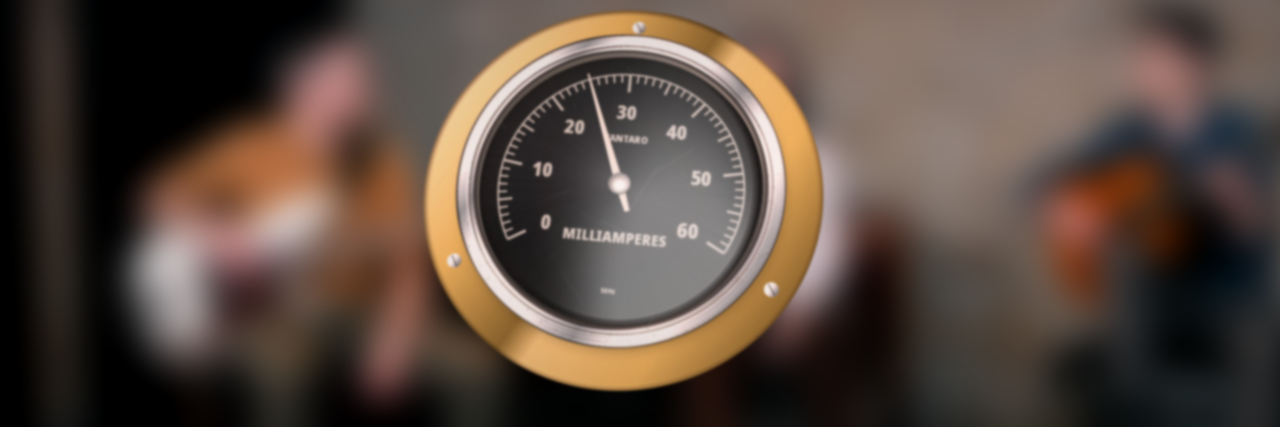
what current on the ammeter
25 mA
